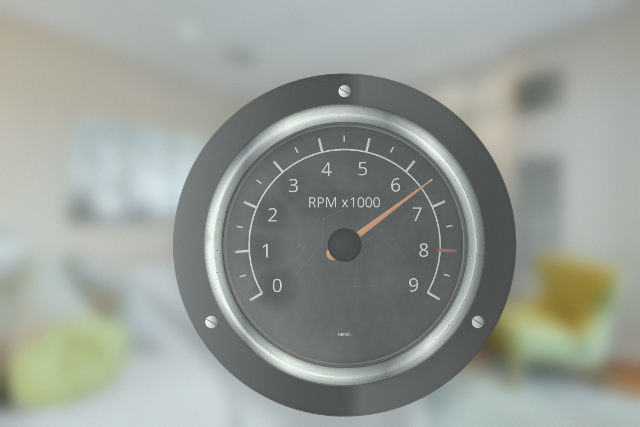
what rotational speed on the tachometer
6500 rpm
